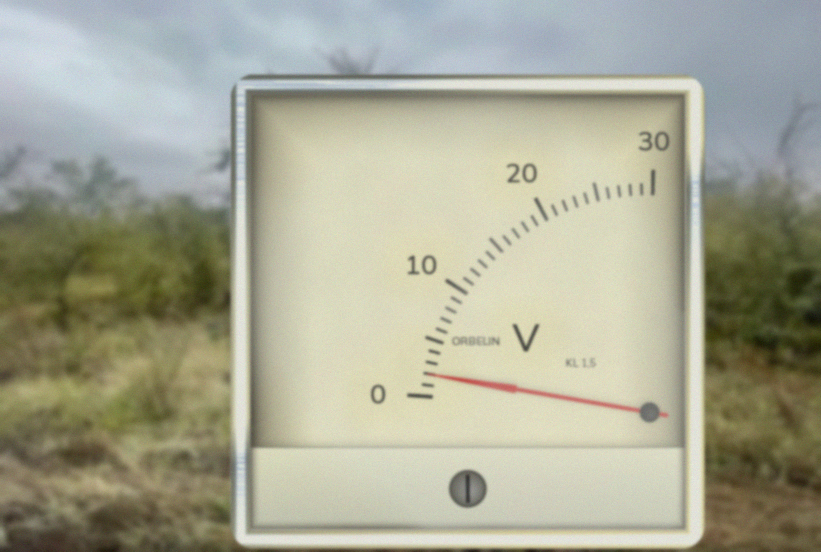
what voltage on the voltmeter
2 V
